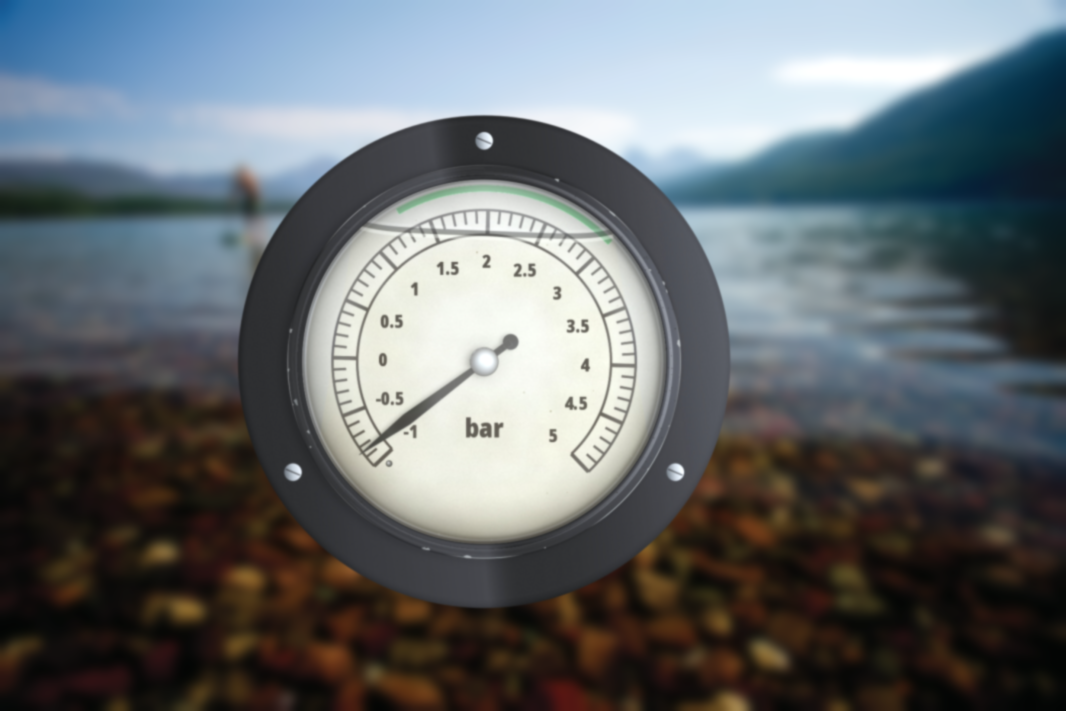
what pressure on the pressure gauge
-0.85 bar
